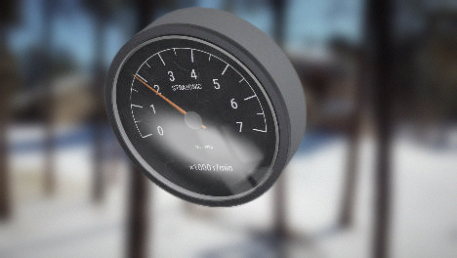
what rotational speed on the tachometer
2000 rpm
